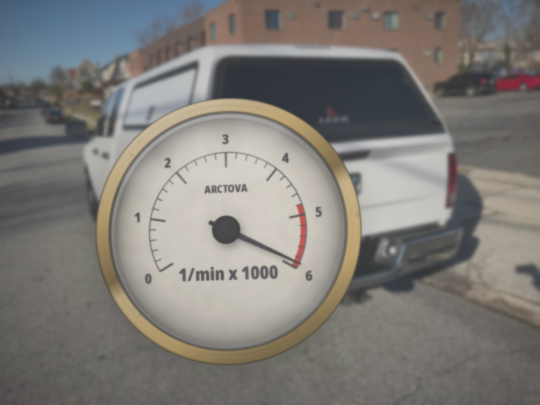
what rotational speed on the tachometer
5900 rpm
